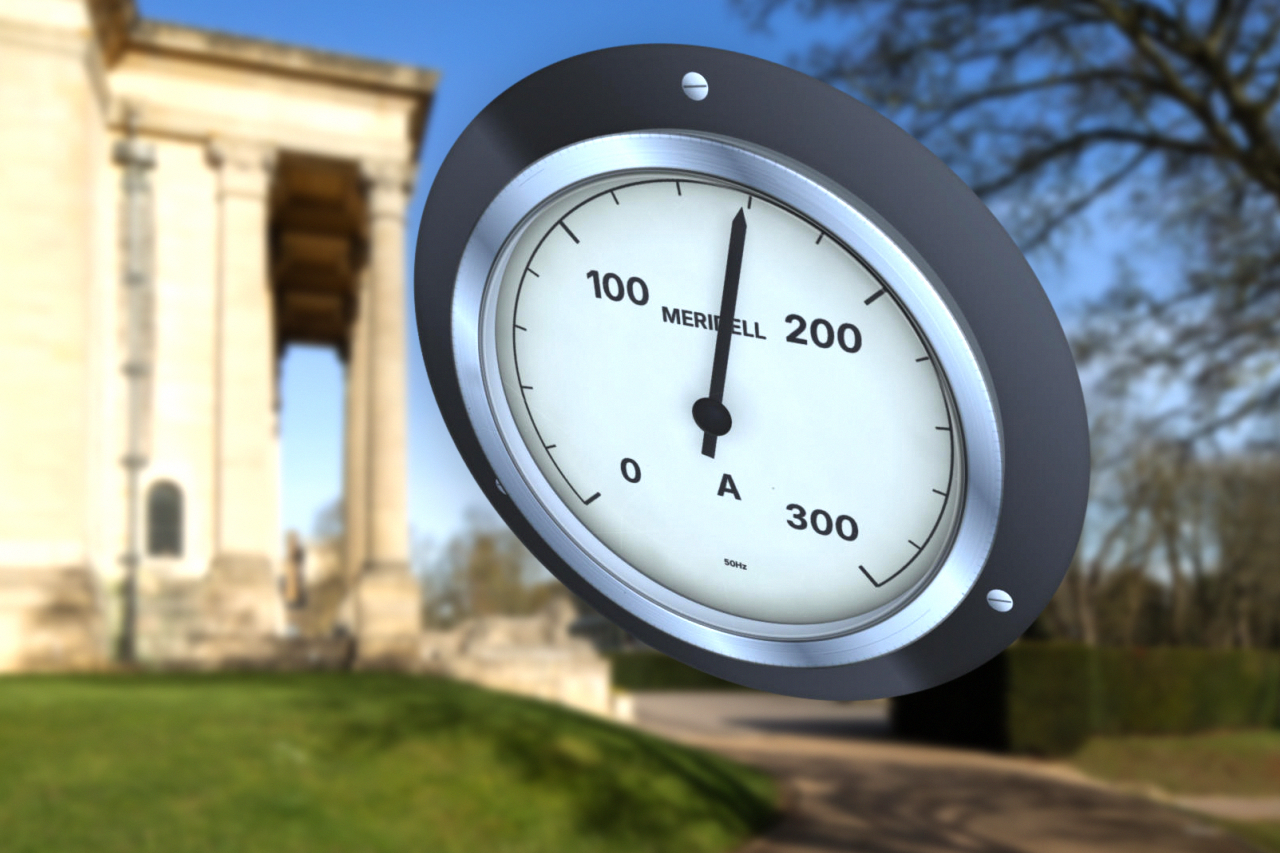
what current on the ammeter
160 A
